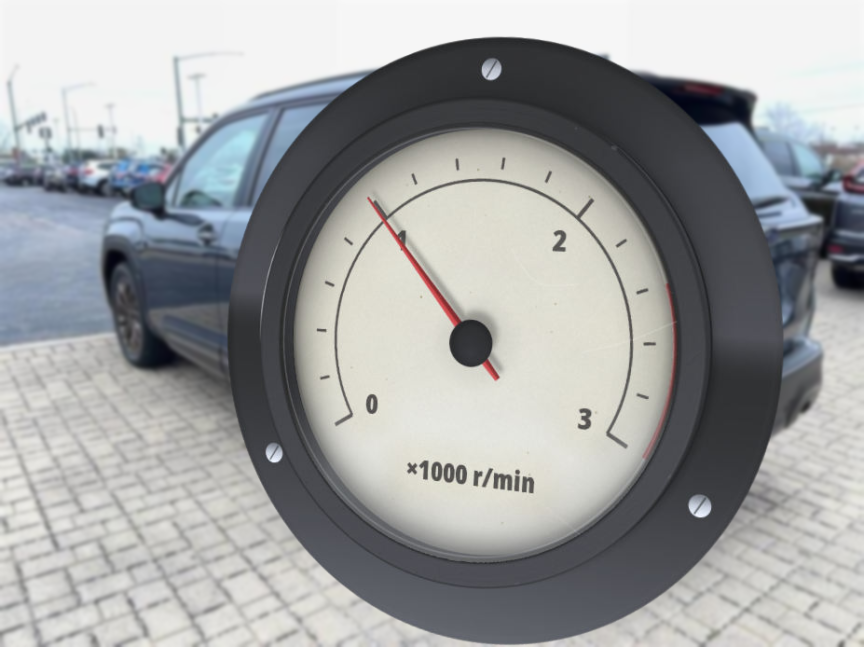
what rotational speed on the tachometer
1000 rpm
